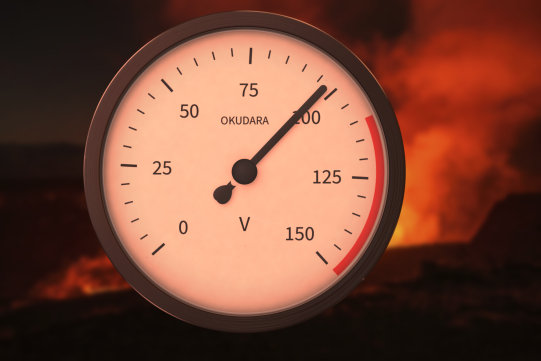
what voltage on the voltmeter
97.5 V
